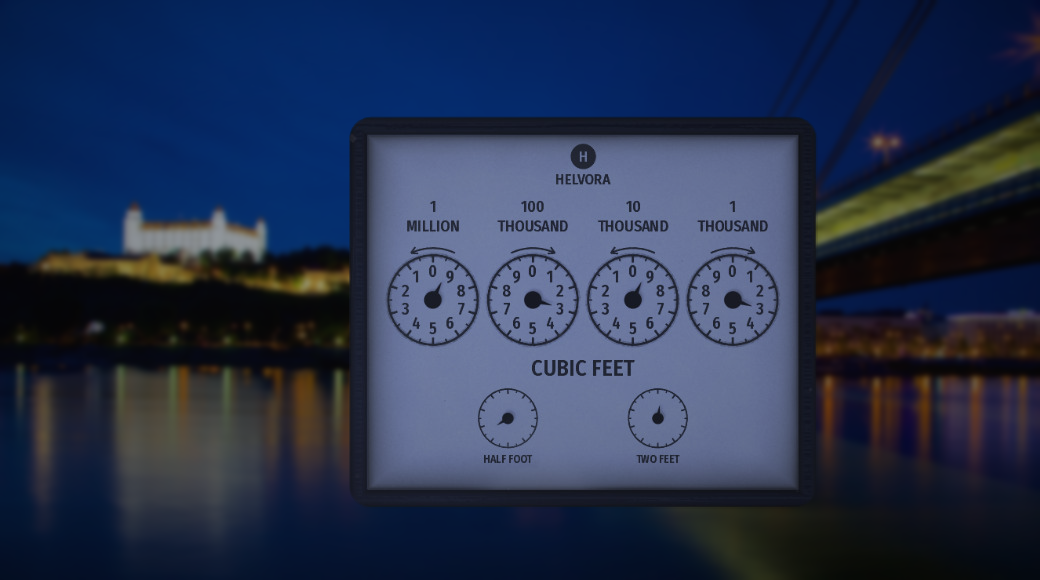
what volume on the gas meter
929300 ft³
